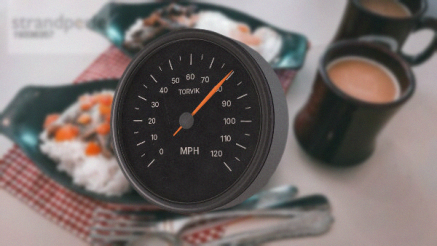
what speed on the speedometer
80 mph
